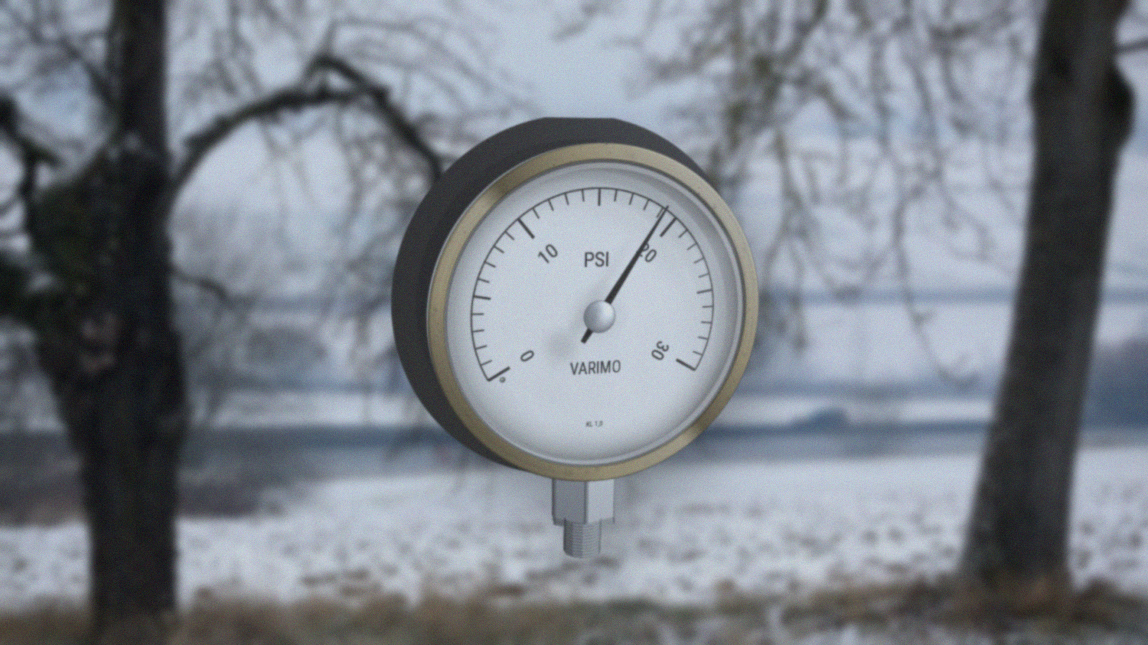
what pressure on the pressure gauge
19 psi
